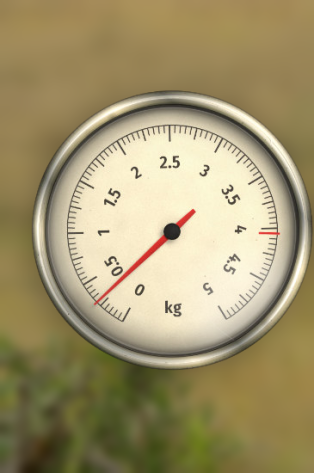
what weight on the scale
0.3 kg
